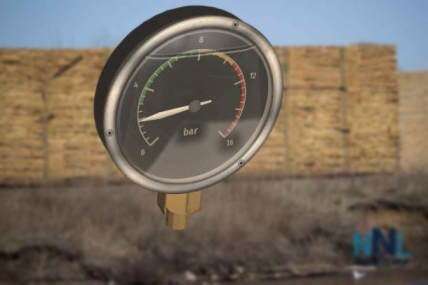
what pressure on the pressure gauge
2 bar
